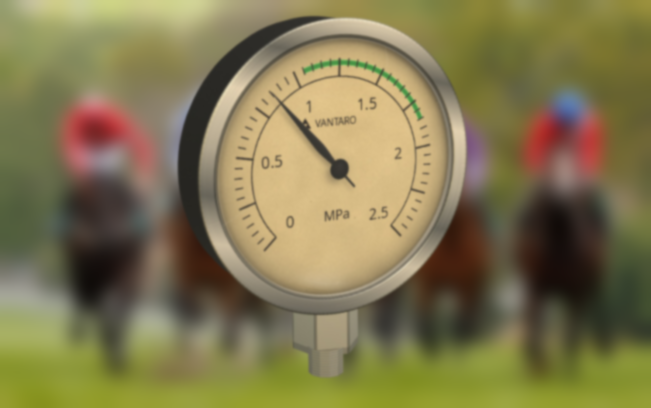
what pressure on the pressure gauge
0.85 MPa
